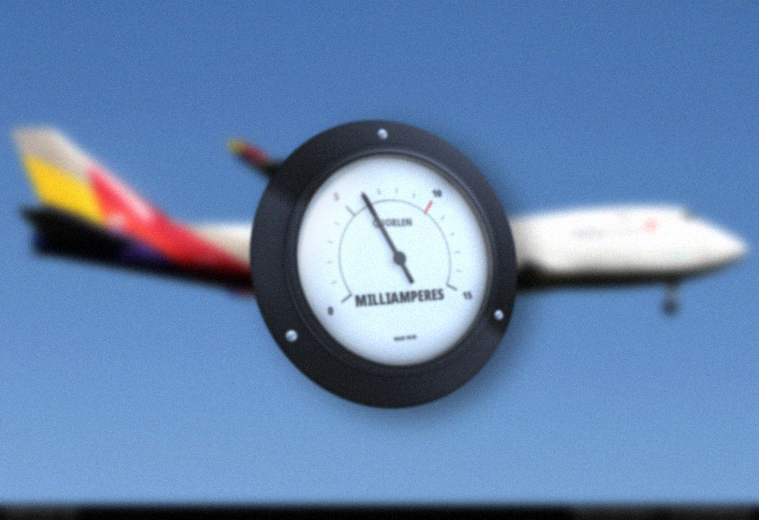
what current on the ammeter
6 mA
